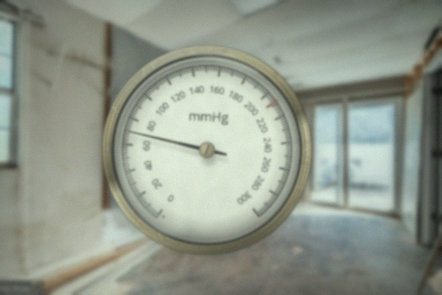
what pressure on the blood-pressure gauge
70 mmHg
